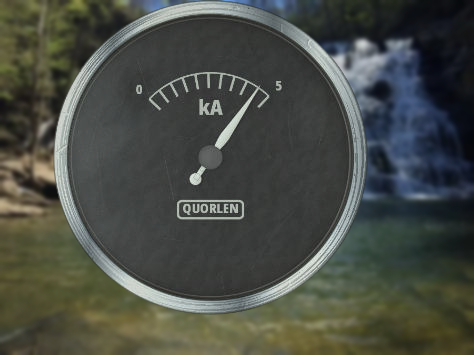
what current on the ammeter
4.5 kA
